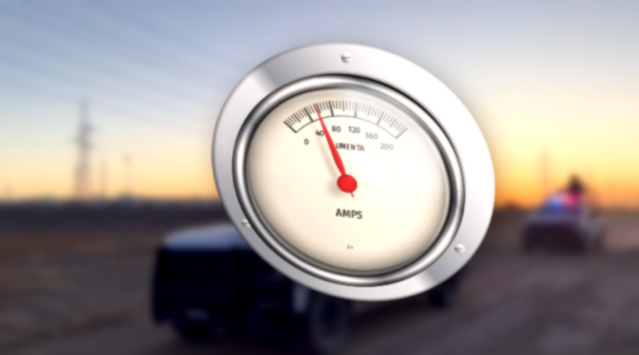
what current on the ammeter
60 A
